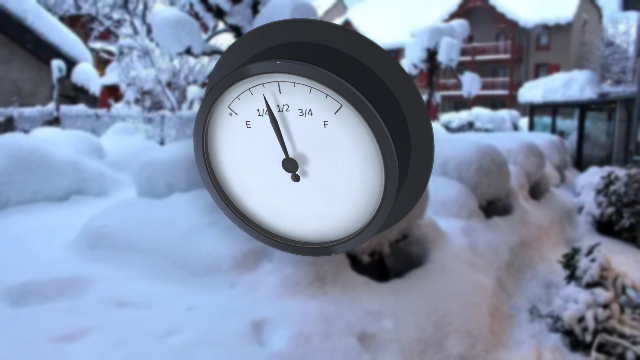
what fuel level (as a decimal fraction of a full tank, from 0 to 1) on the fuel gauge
0.375
